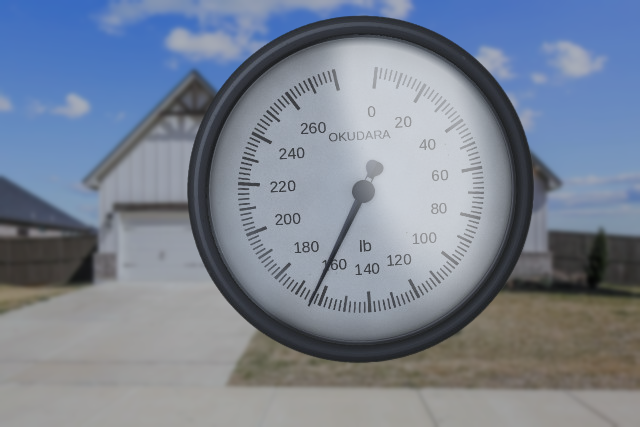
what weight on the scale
164 lb
